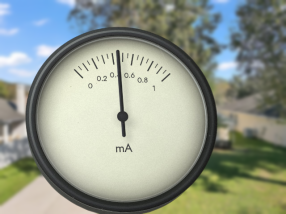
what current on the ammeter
0.45 mA
